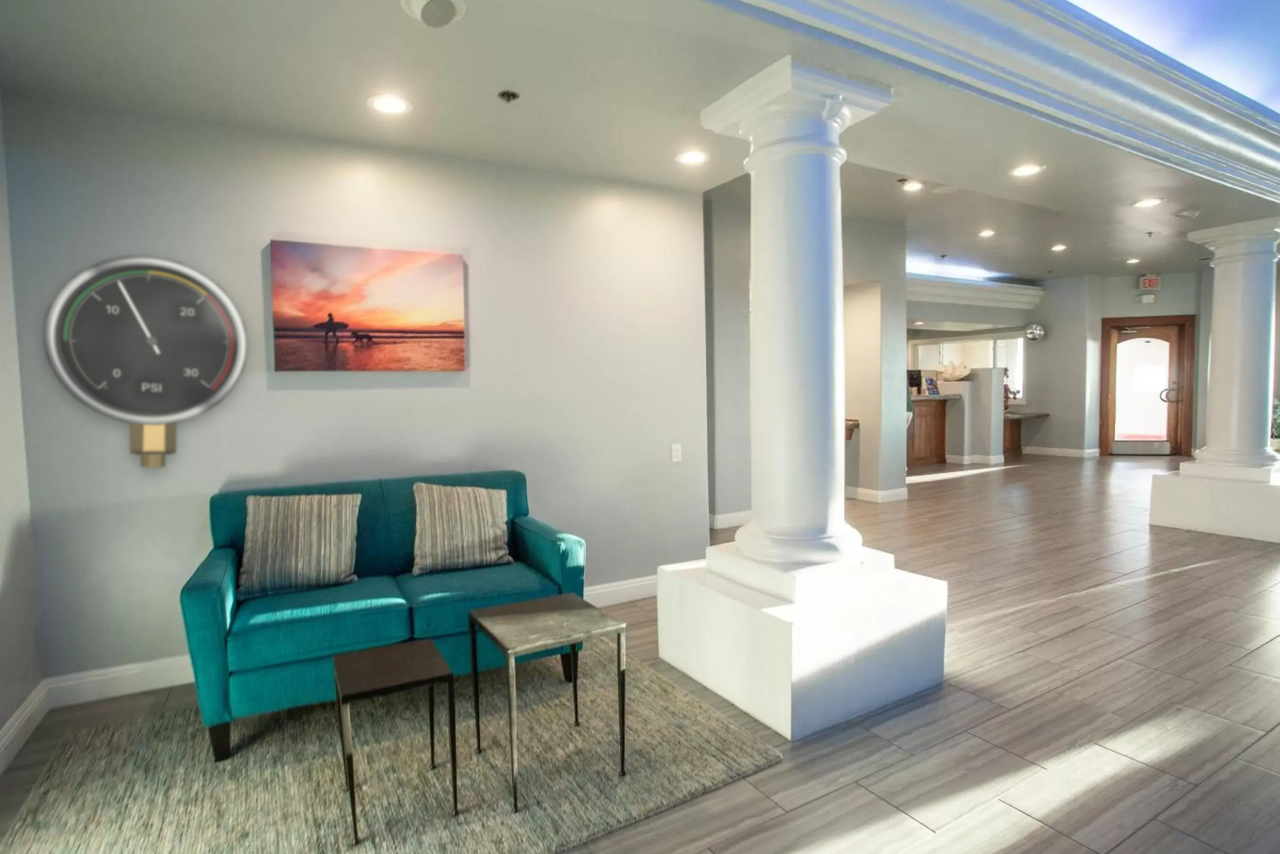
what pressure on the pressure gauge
12.5 psi
